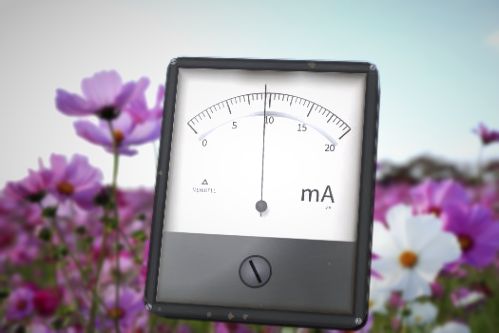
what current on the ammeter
9.5 mA
